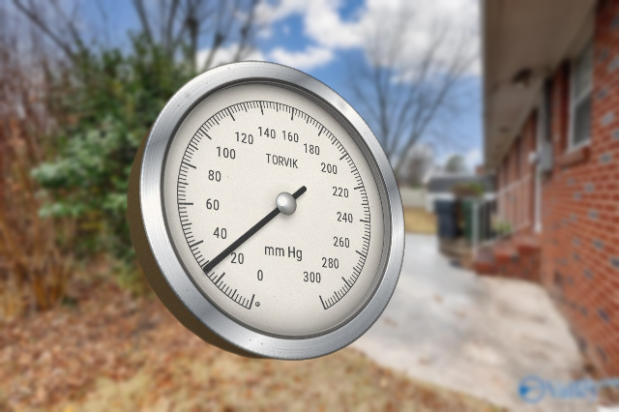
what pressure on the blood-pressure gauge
28 mmHg
